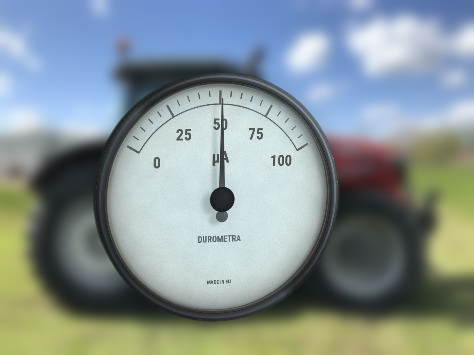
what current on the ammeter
50 µA
